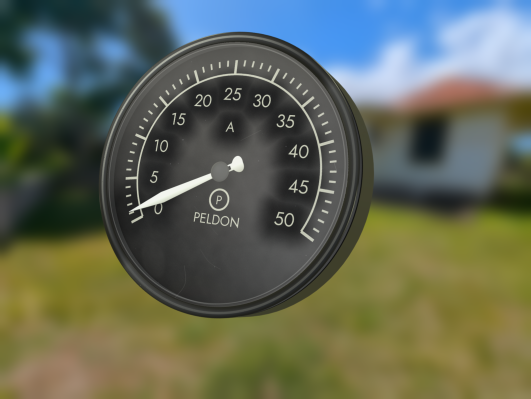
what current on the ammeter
1 A
